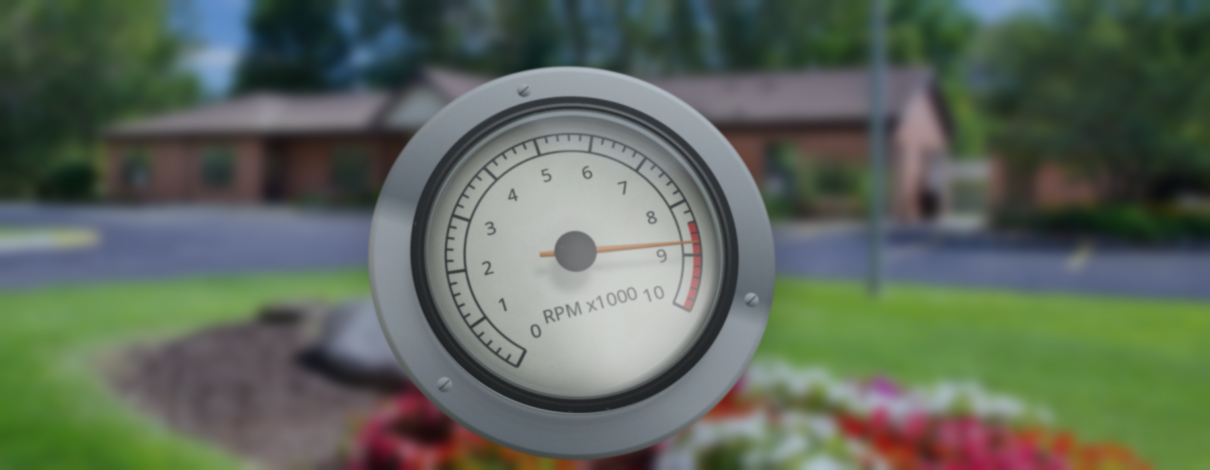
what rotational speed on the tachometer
8800 rpm
